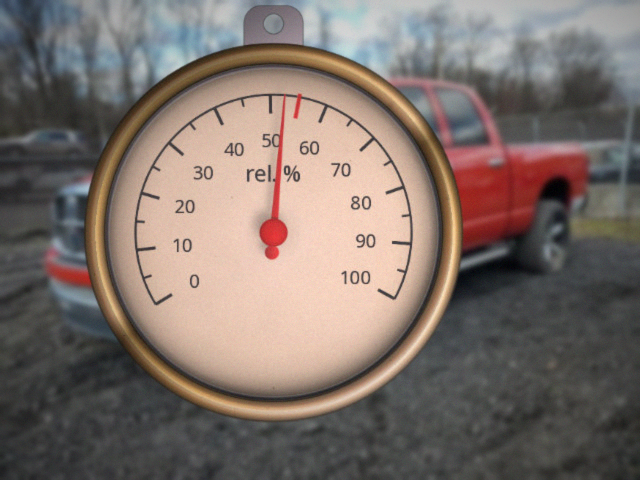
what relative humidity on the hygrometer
52.5 %
